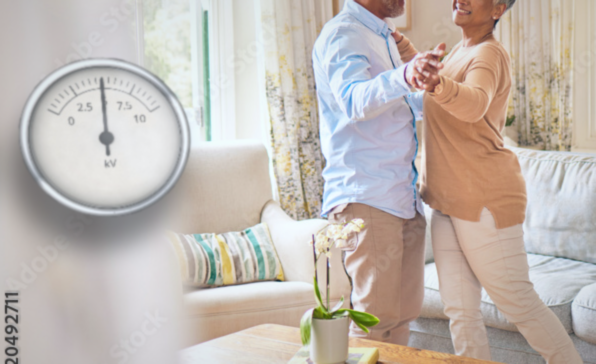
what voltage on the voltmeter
5 kV
